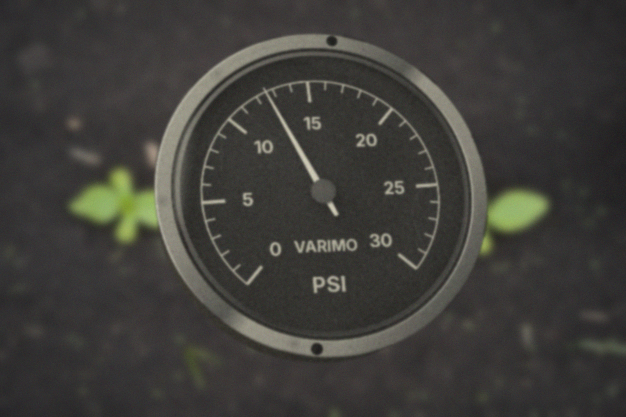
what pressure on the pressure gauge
12.5 psi
